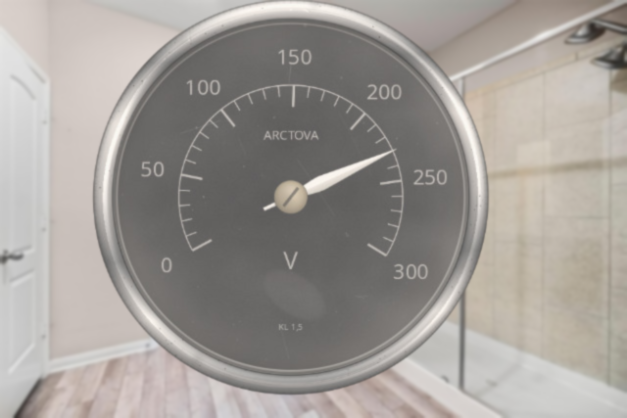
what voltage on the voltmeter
230 V
